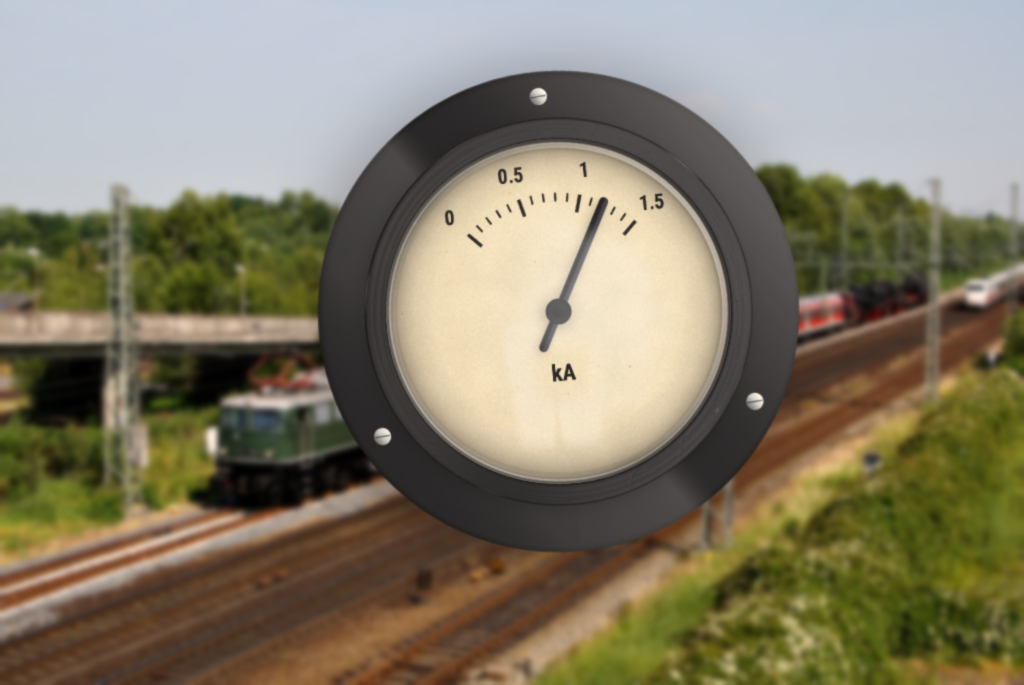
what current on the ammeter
1.2 kA
